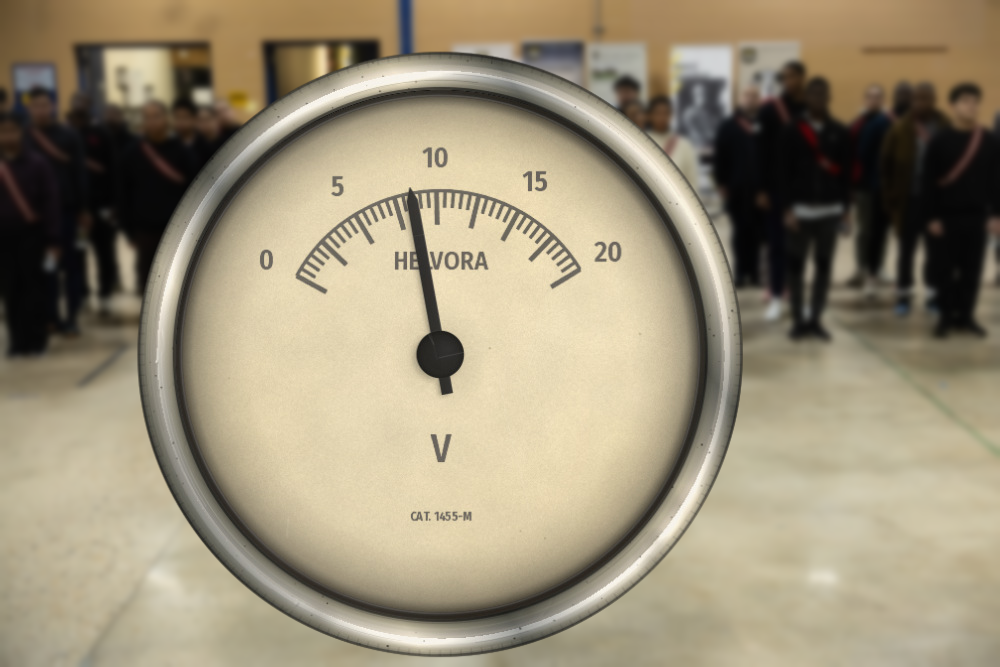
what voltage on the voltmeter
8.5 V
